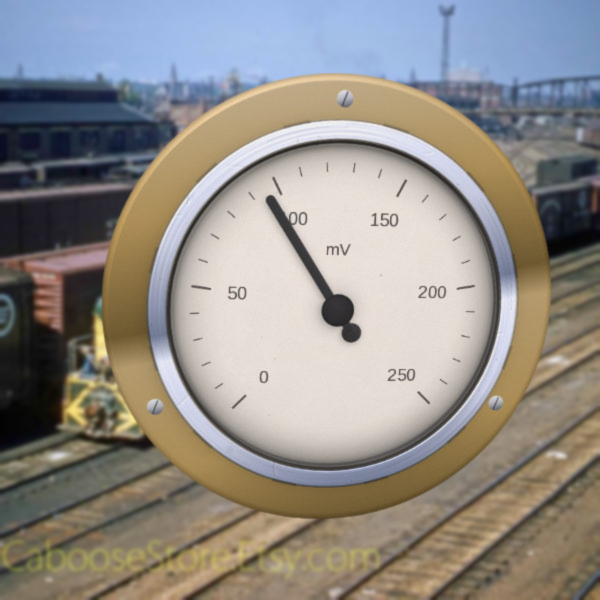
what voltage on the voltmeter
95 mV
